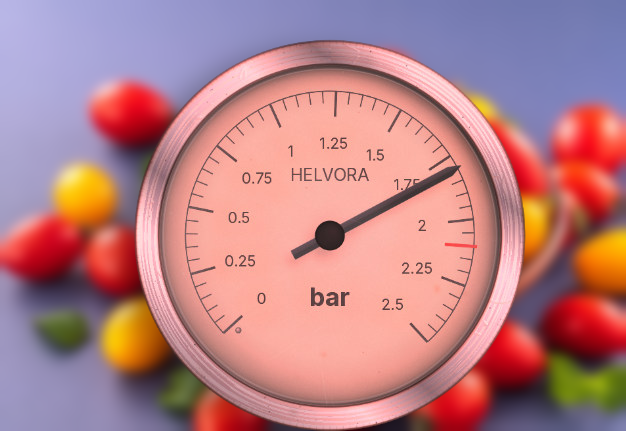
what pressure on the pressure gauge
1.8 bar
